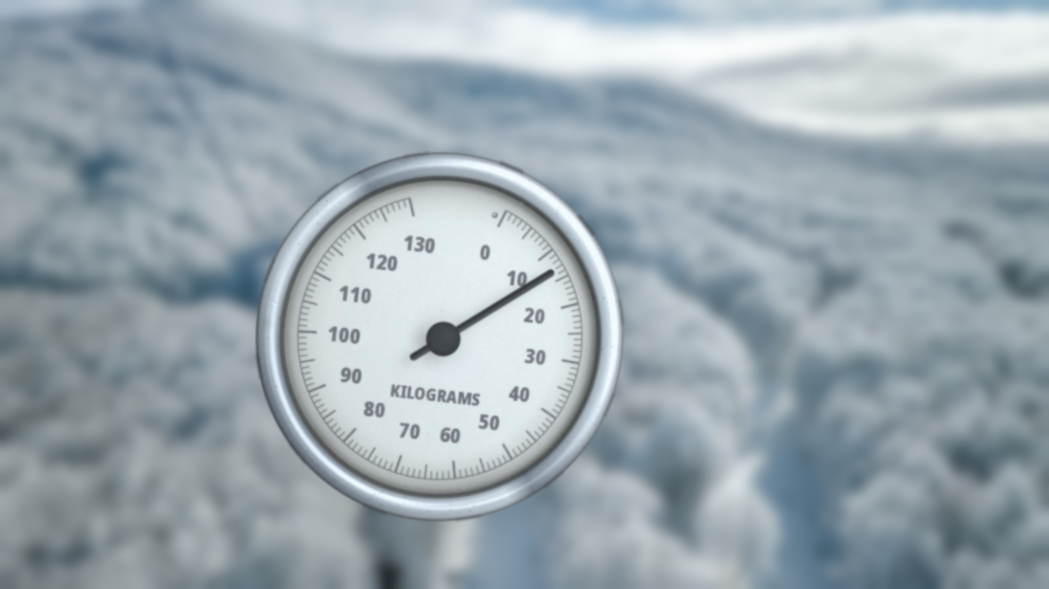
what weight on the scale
13 kg
